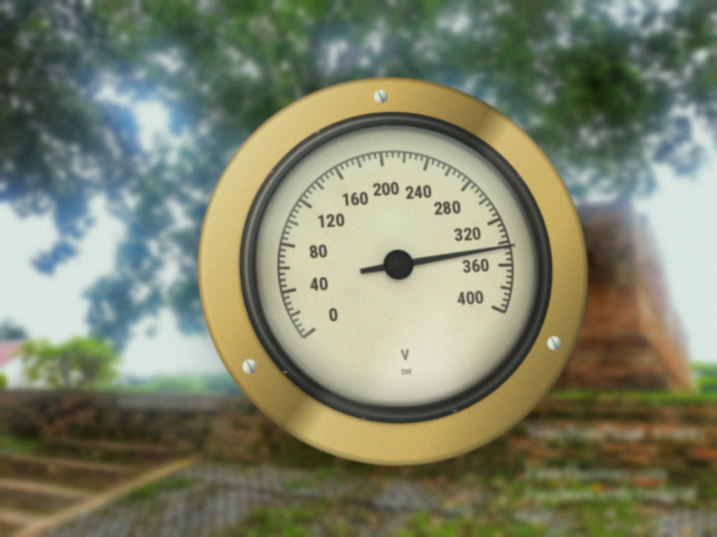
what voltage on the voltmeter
345 V
